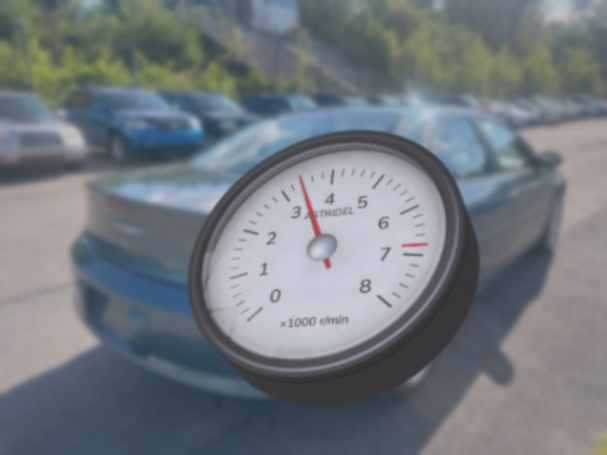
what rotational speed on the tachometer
3400 rpm
